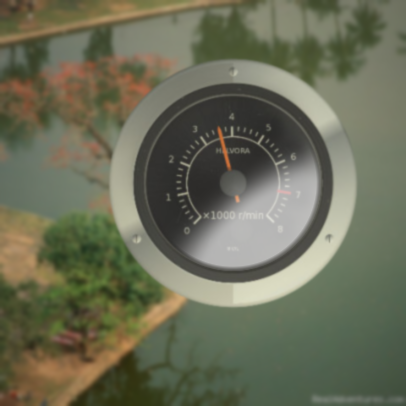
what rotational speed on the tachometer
3600 rpm
